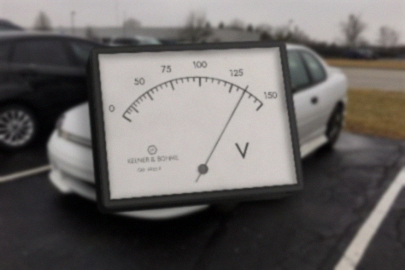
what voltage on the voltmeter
135 V
